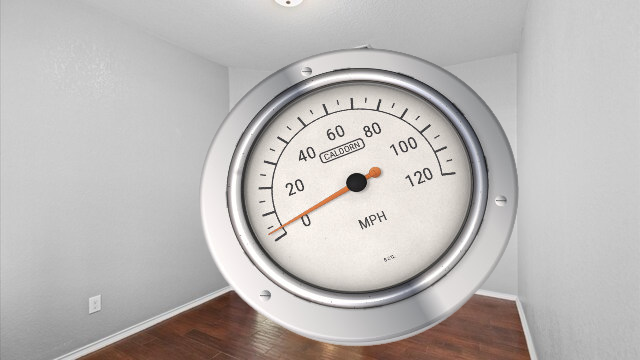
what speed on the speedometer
2.5 mph
